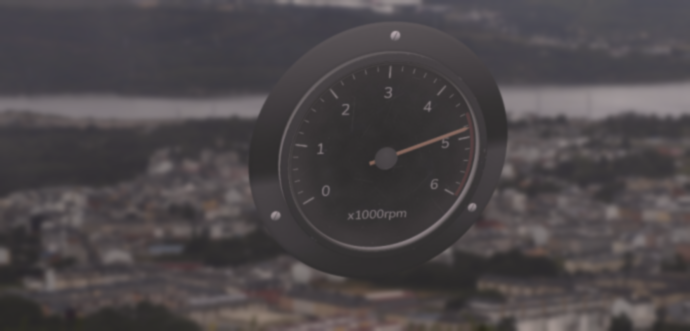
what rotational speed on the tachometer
4800 rpm
